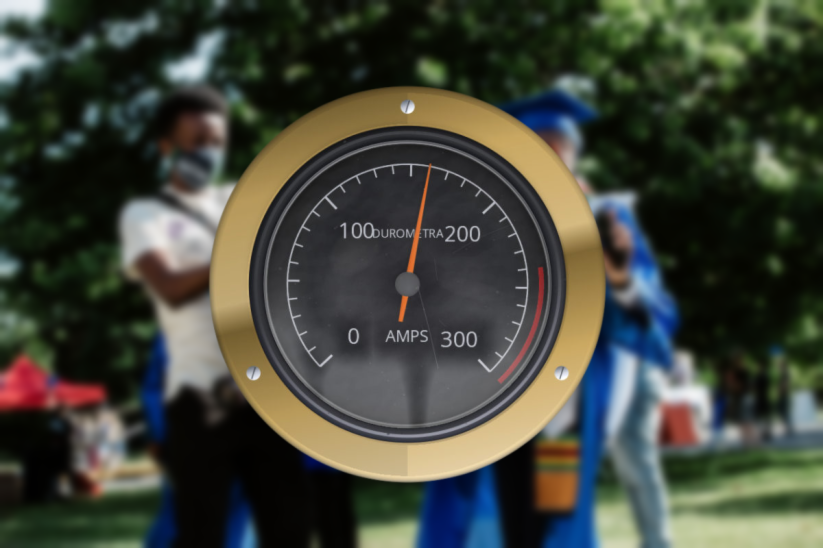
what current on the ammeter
160 A
